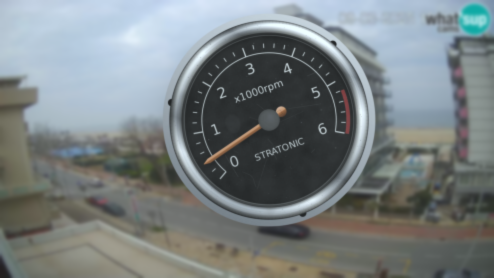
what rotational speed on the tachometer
400 rpm
